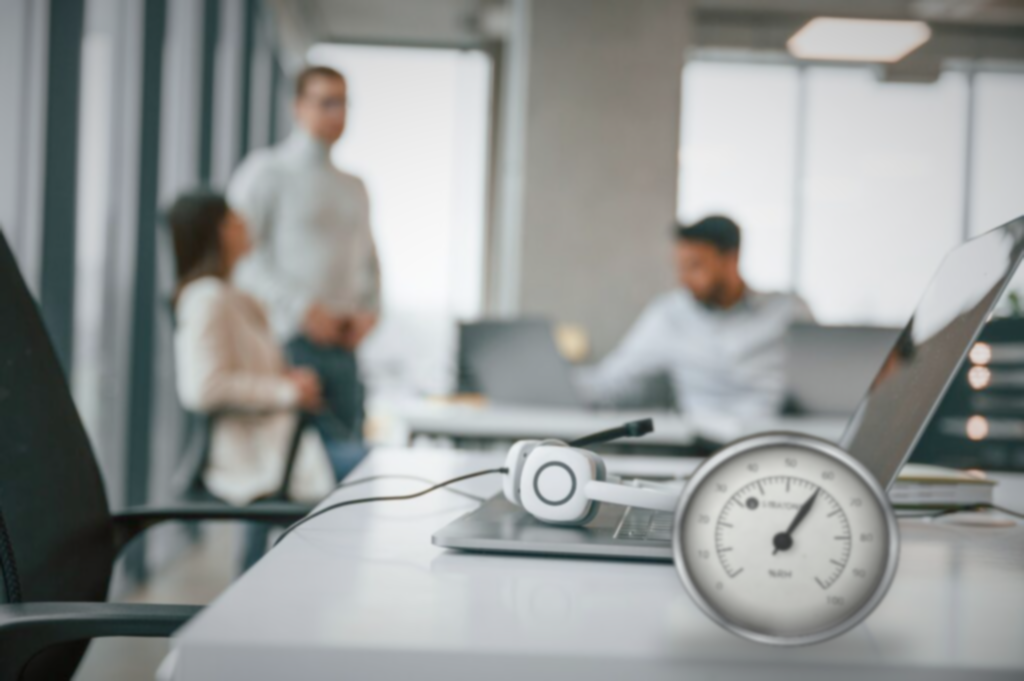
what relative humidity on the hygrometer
60 %
